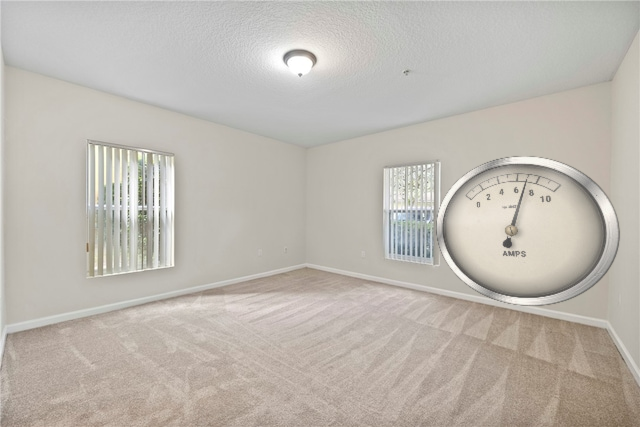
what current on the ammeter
7 A
